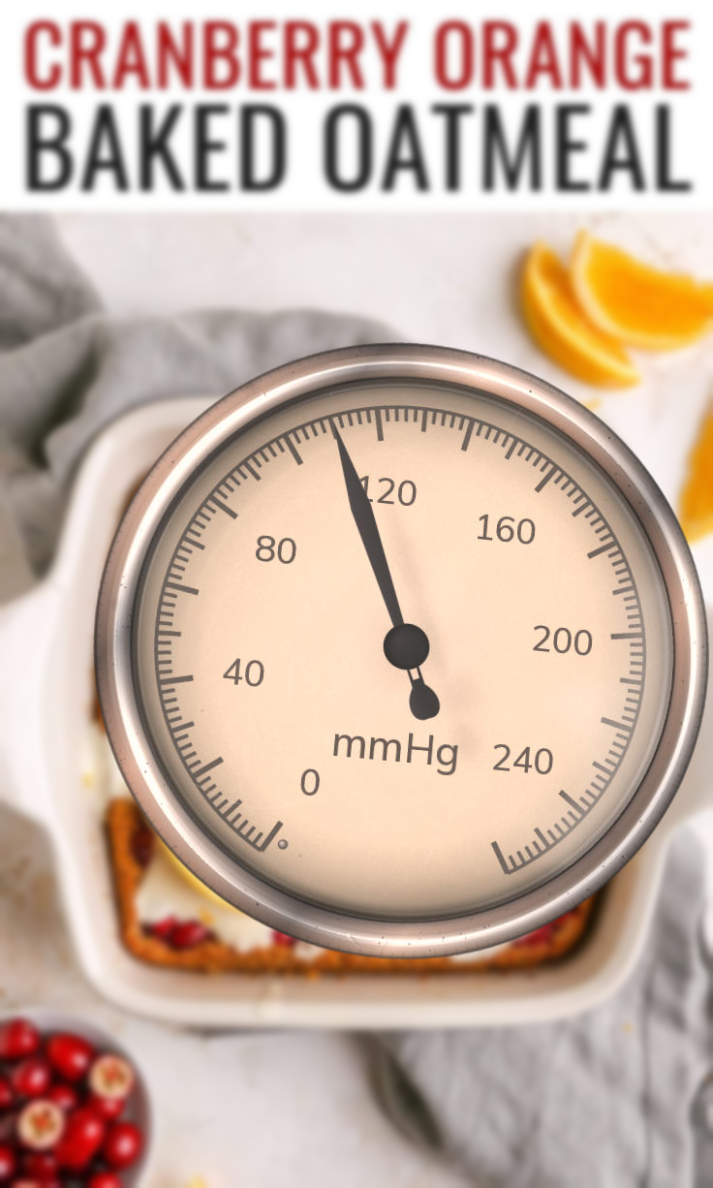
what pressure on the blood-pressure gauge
110 mmHg
